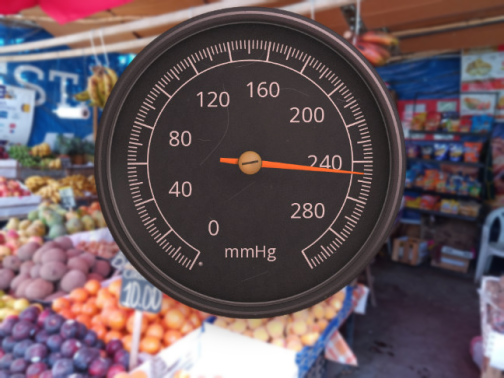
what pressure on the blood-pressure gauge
246 mmHg
